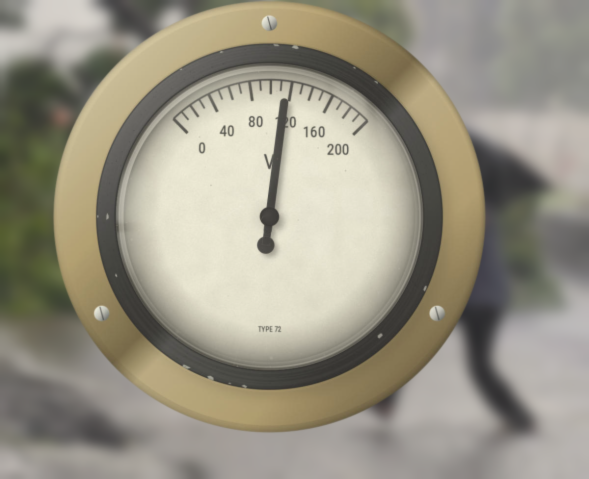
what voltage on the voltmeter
115 V
